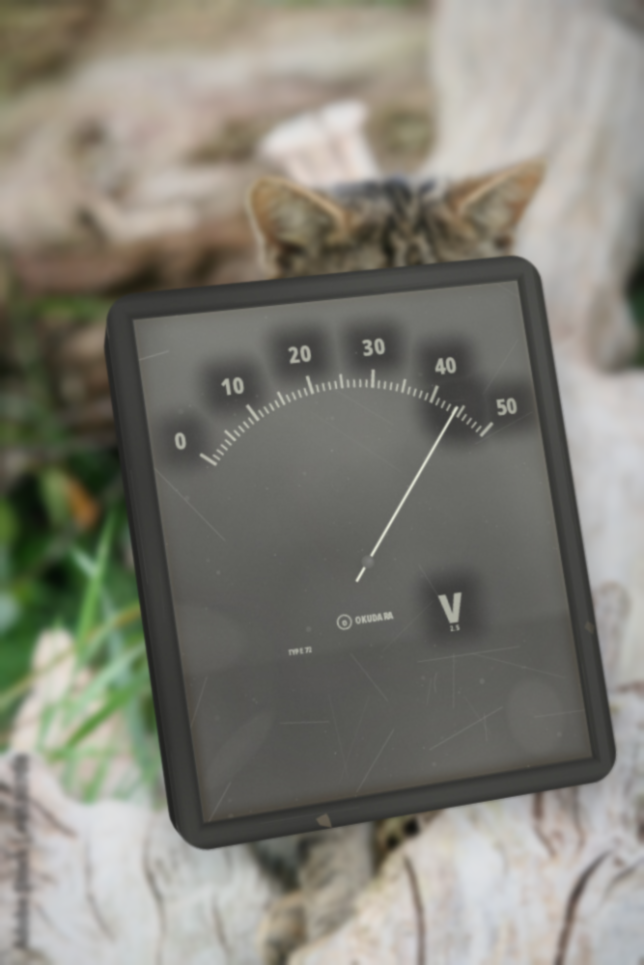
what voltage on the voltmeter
44 V
